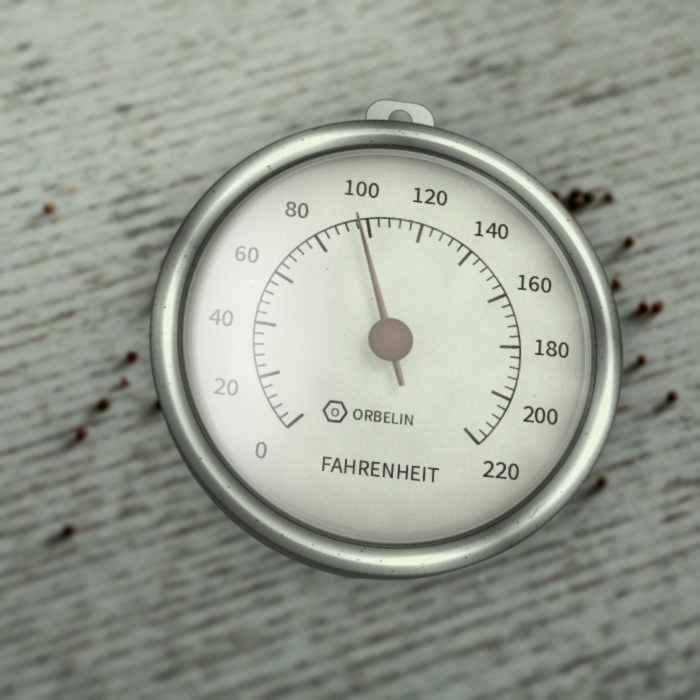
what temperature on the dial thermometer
96 °F
